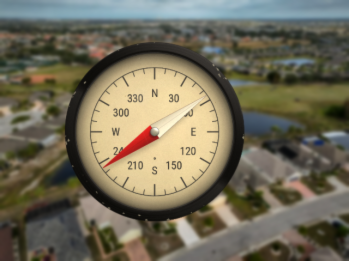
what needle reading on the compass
235 °
